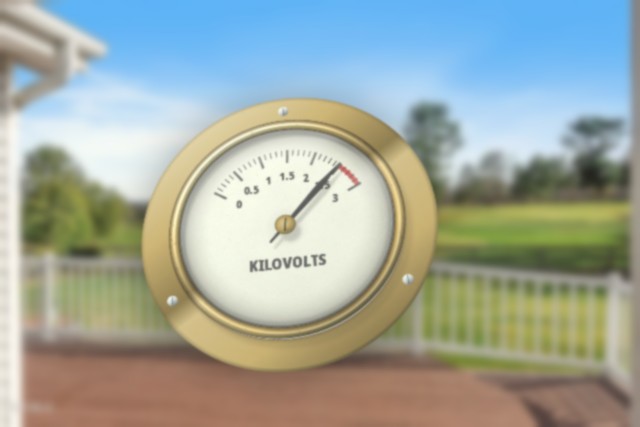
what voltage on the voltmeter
2.5 kV
